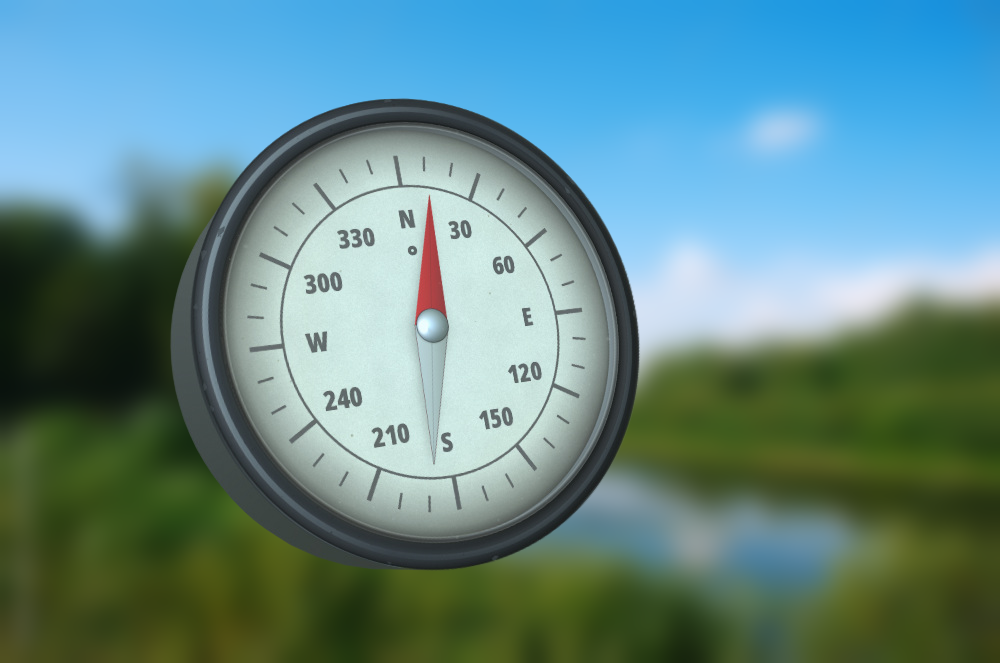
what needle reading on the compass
10 °
